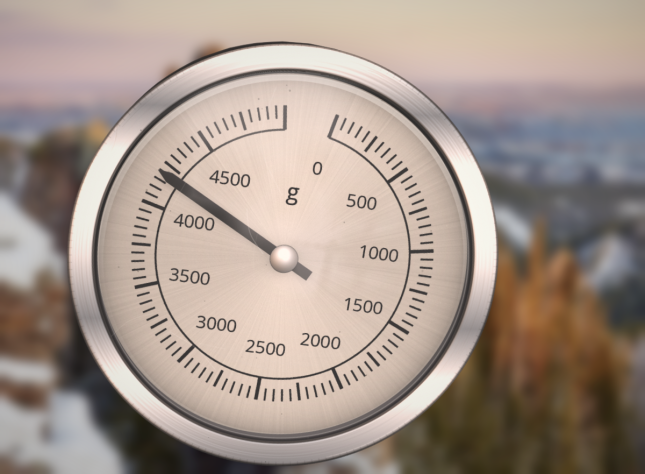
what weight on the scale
4200 g
